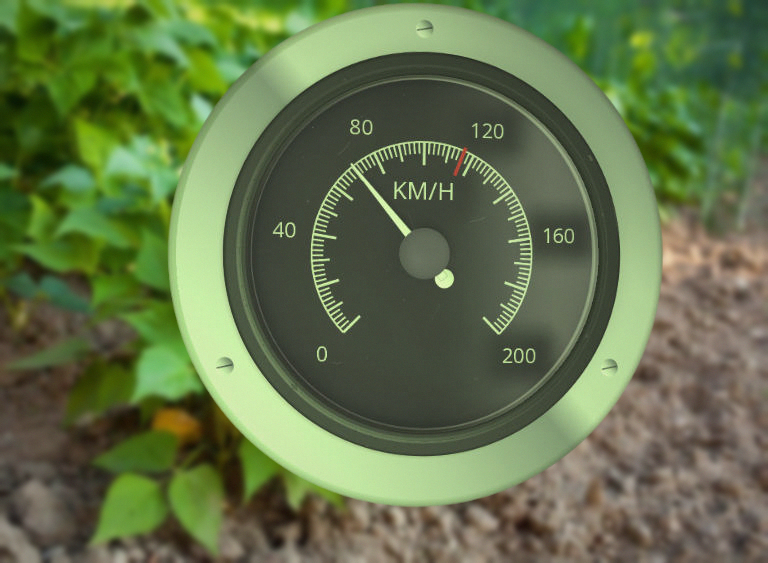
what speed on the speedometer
70 km/h
